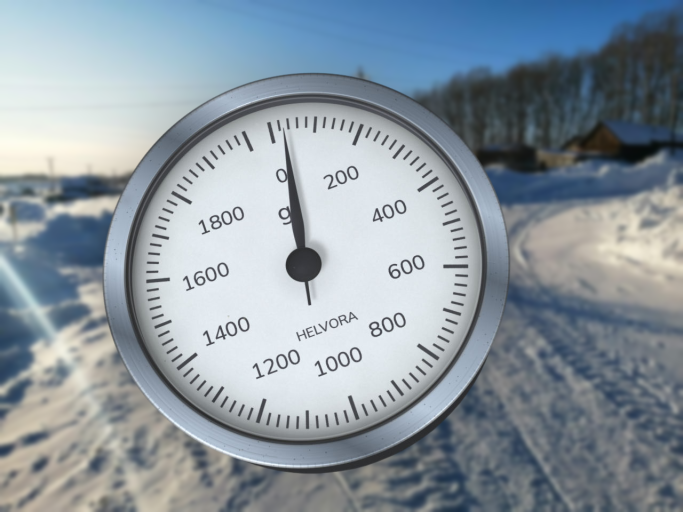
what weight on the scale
30 g
